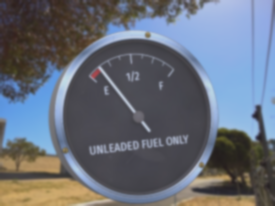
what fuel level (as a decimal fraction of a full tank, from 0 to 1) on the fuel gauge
0.125
